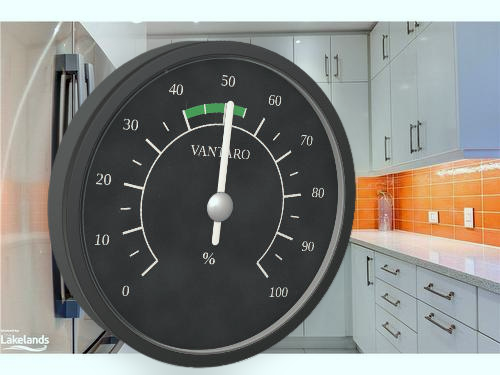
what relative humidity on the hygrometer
50 %
